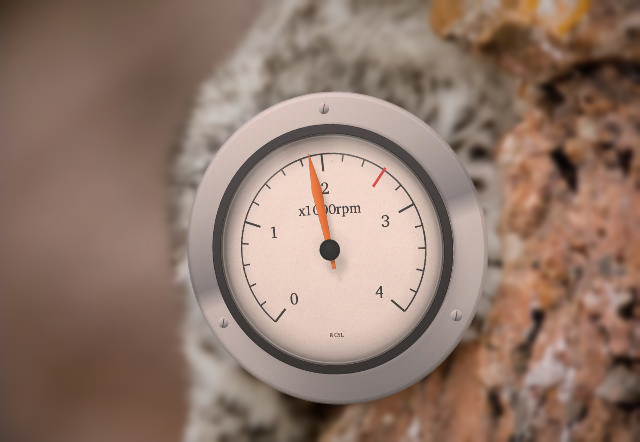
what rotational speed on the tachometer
1900 rpm
